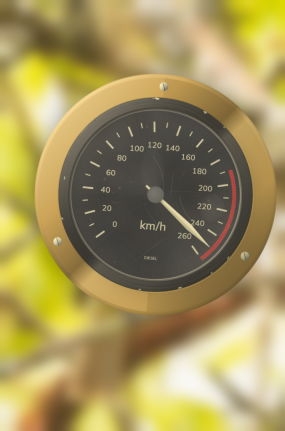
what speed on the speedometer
250 km/h
